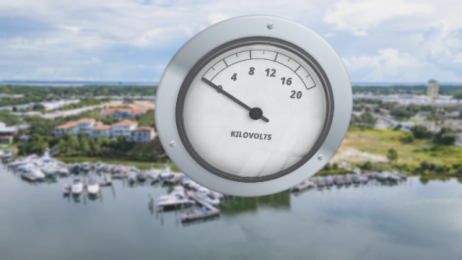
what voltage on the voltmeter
0 kV
